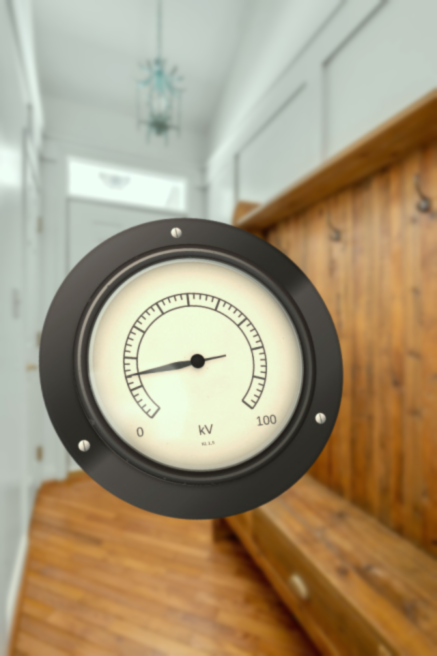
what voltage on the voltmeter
14 kV
